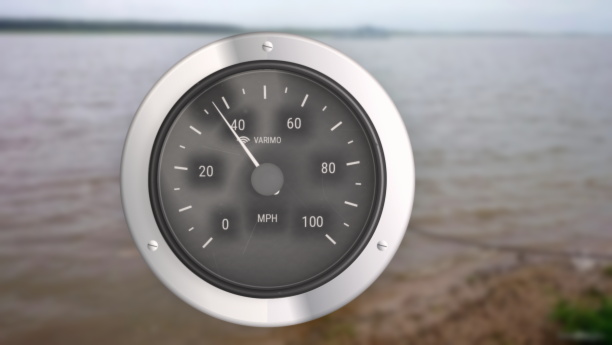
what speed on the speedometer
37.5 mph
